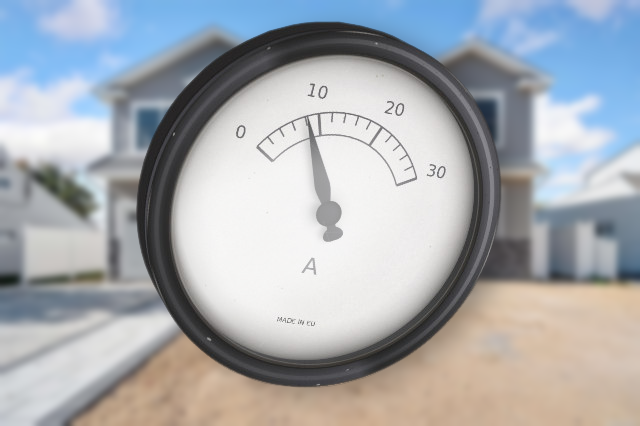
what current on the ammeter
8 A
